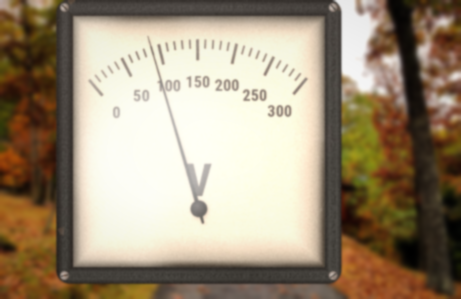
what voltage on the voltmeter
90 V
